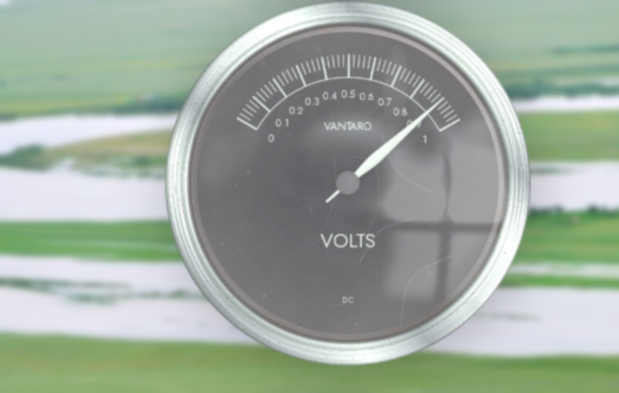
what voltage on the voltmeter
0.9 V
